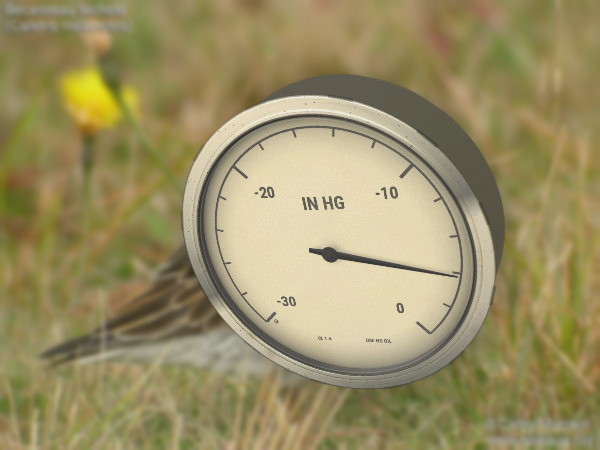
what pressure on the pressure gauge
-4 inHg
